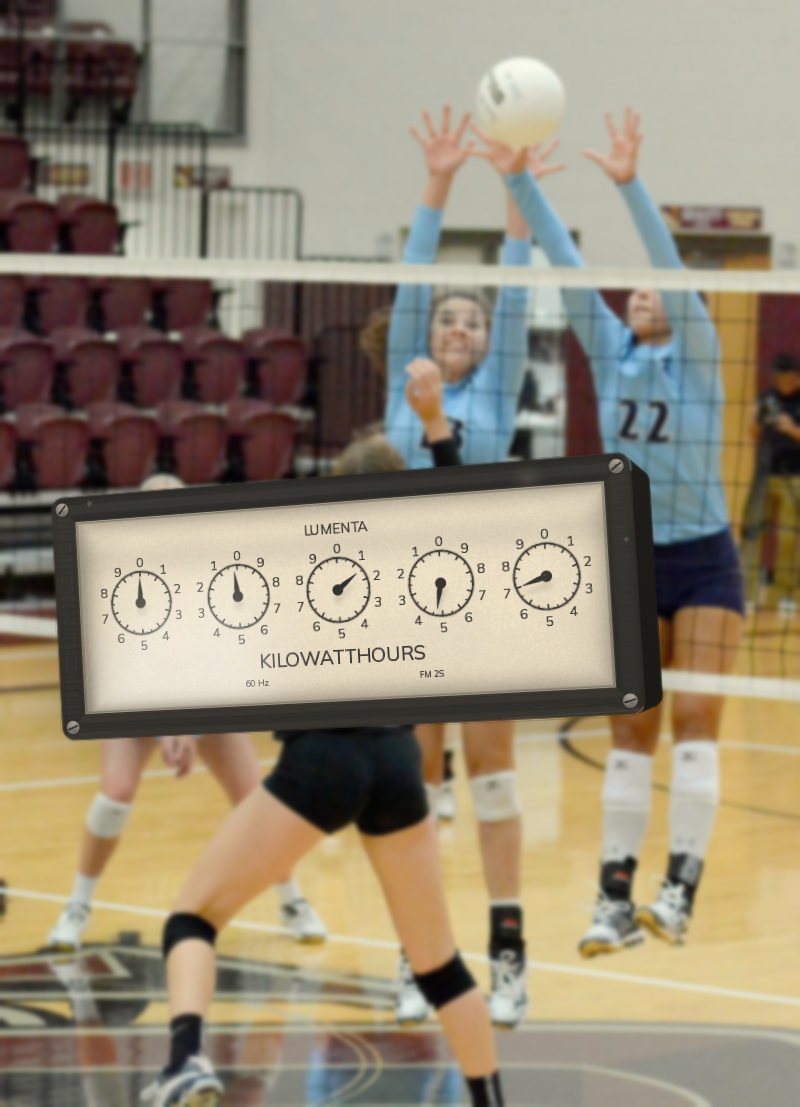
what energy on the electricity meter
147 kWh
